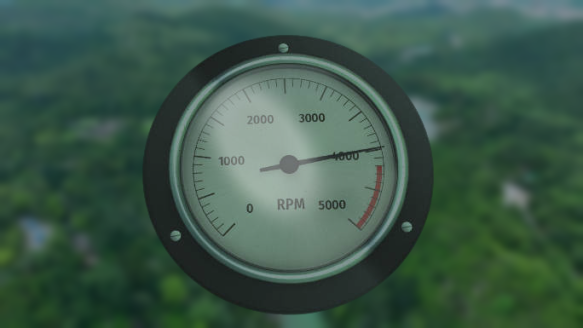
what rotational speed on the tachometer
4000 rpm
